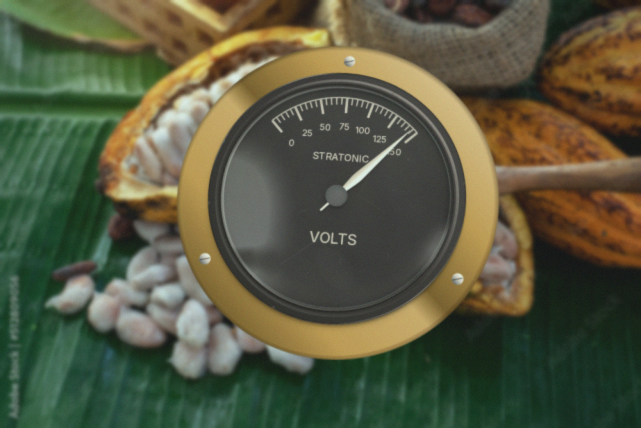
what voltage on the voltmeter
145 V
